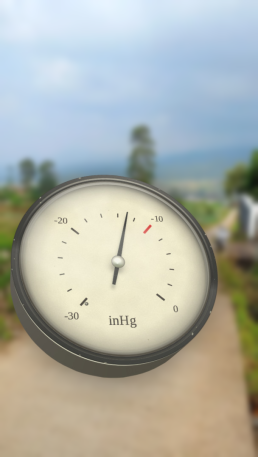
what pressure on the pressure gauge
-13 inHg
